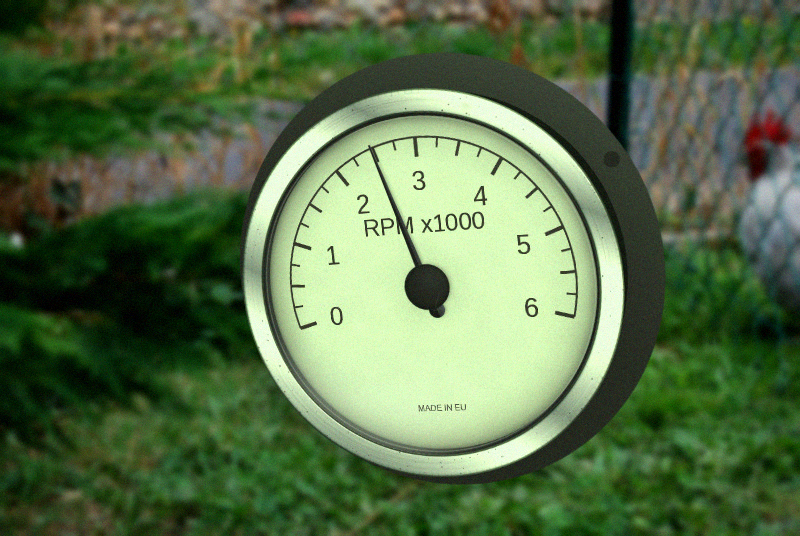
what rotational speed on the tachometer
2500 rpm
